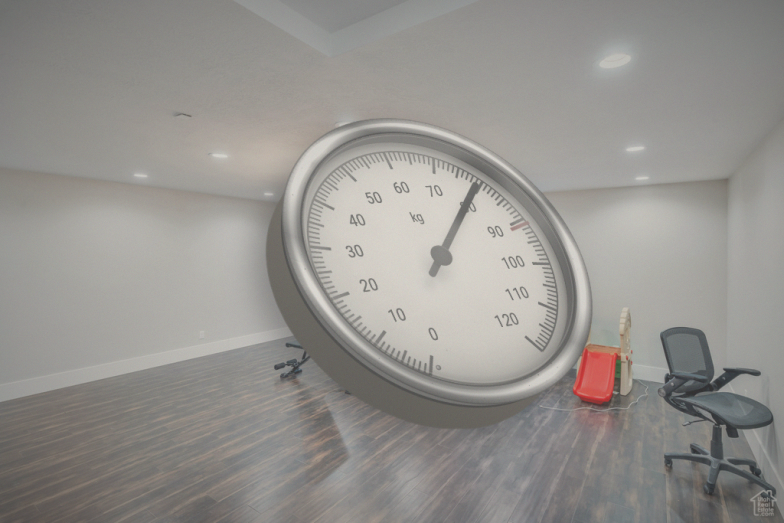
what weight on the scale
79 kg
